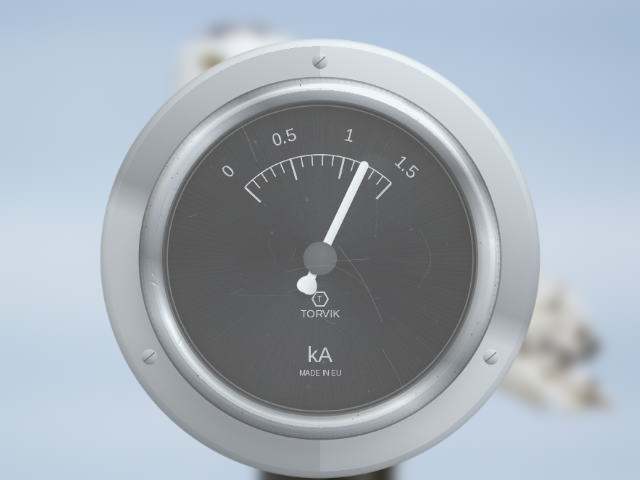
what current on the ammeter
1.2 kA
